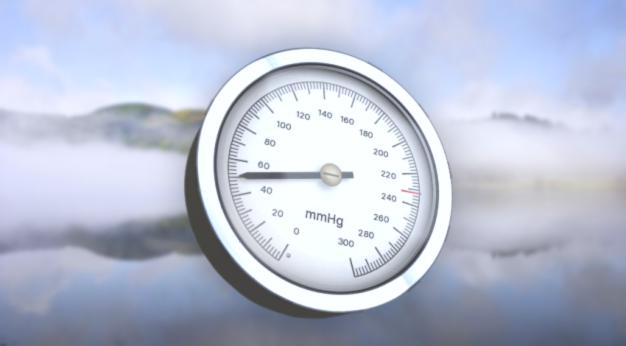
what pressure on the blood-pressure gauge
50 mmHg
